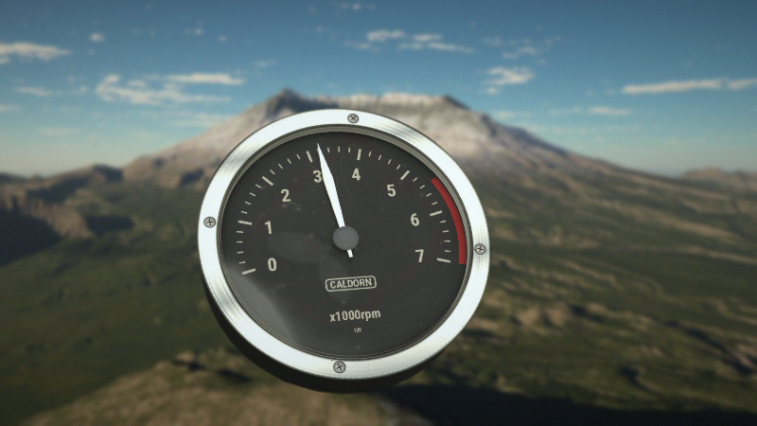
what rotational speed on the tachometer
3200 rpm
